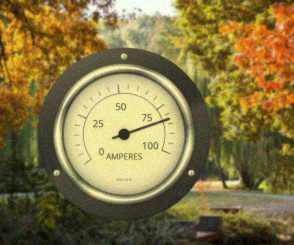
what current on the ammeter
82.5 A
